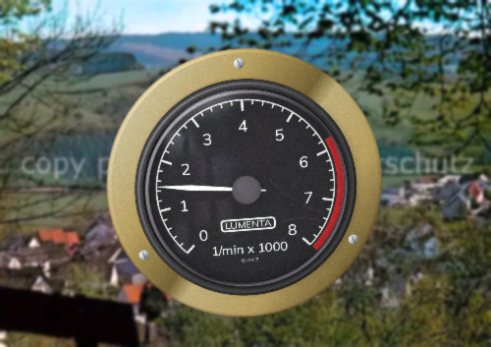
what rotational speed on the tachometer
1500 rpm
